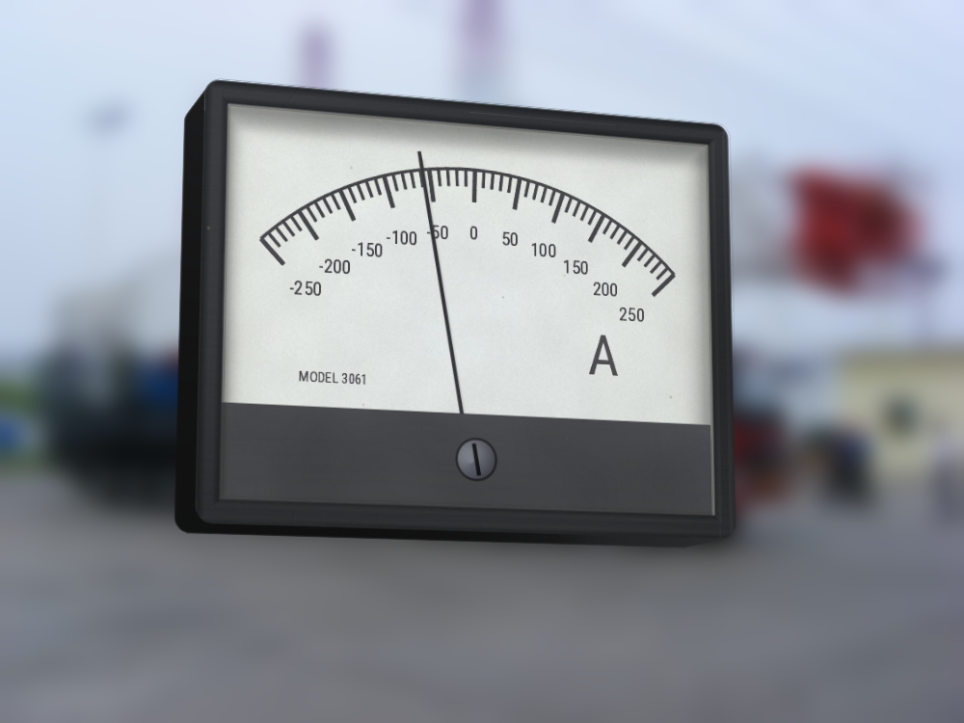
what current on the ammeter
-60 A
